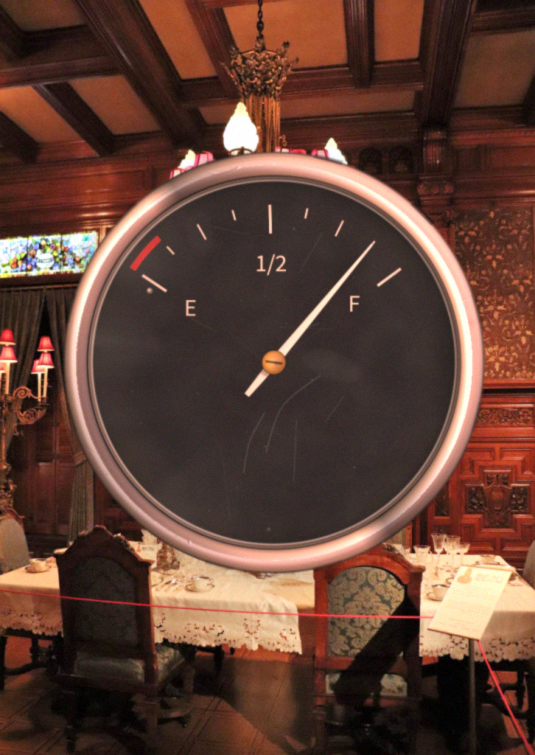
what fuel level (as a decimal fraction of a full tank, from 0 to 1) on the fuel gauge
0.875
